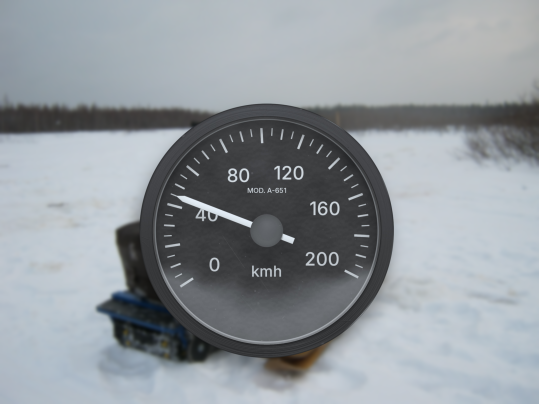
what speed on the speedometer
45 km/h
